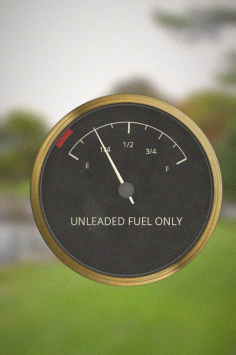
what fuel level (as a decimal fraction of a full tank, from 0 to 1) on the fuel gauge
0.25
